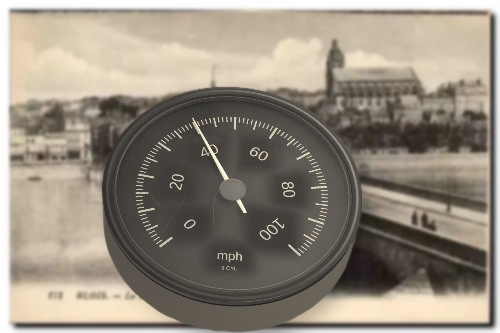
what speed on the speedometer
40 mph
